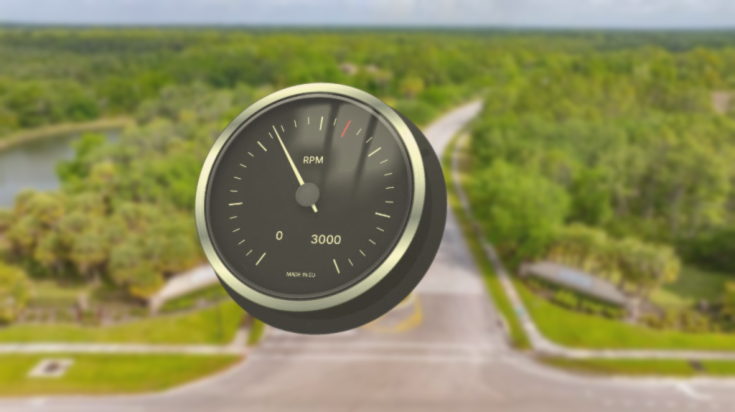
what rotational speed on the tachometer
1150 rpm
